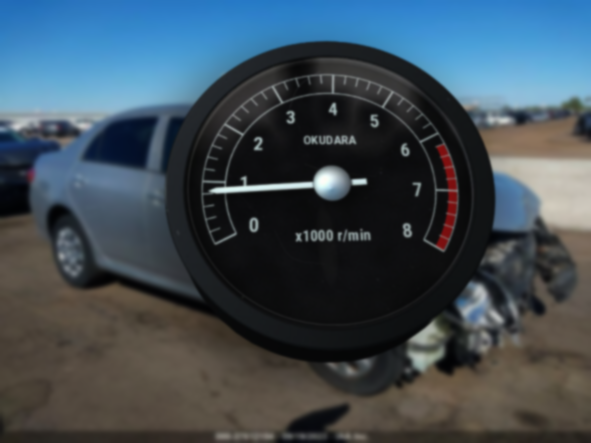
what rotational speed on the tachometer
800 rpm
